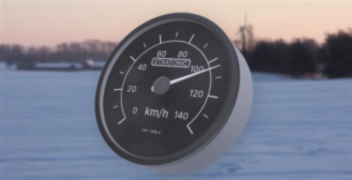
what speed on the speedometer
105 km/h
